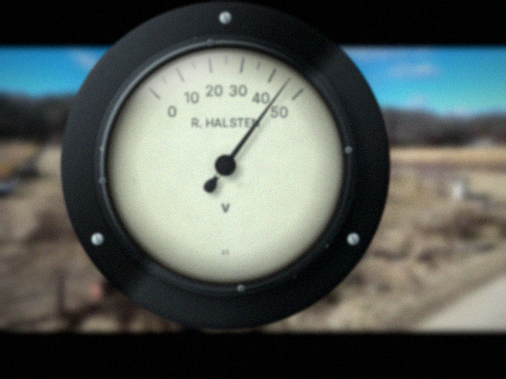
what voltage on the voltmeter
45 V
